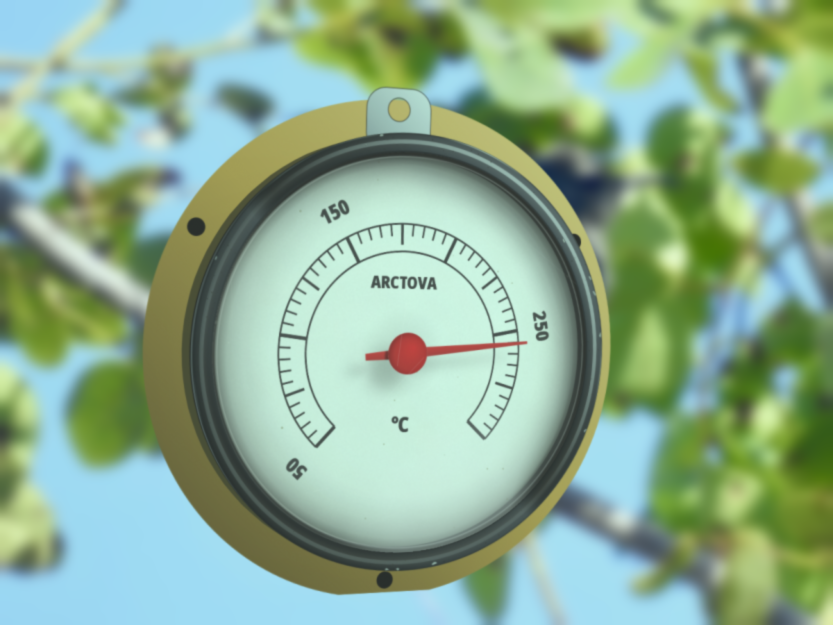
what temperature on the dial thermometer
255 °C
